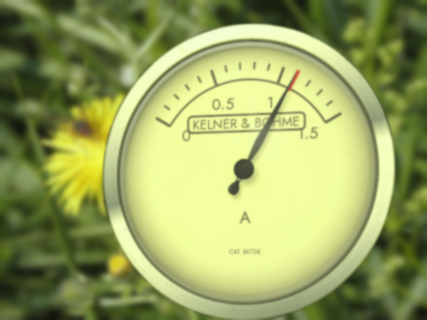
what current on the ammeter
1.1 A
